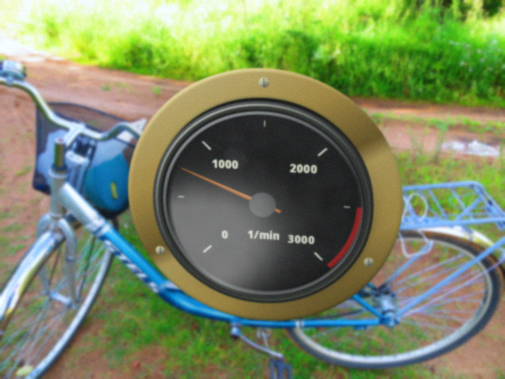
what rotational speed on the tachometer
750 rpm
